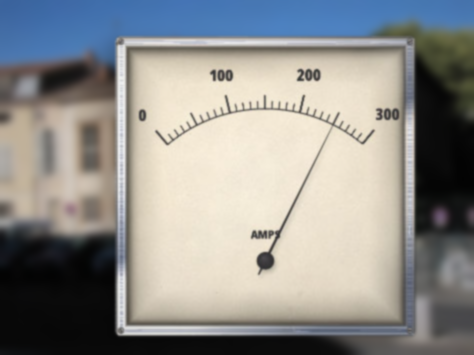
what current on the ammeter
250 A
